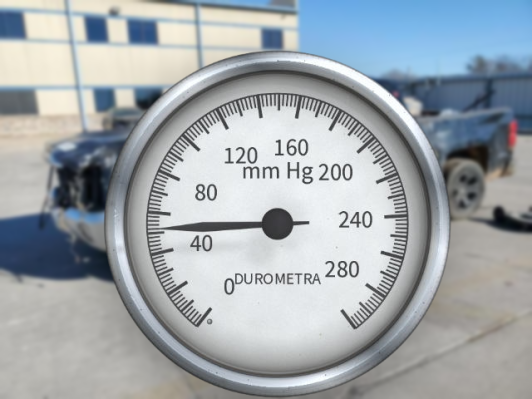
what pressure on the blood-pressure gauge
52 mmHg
